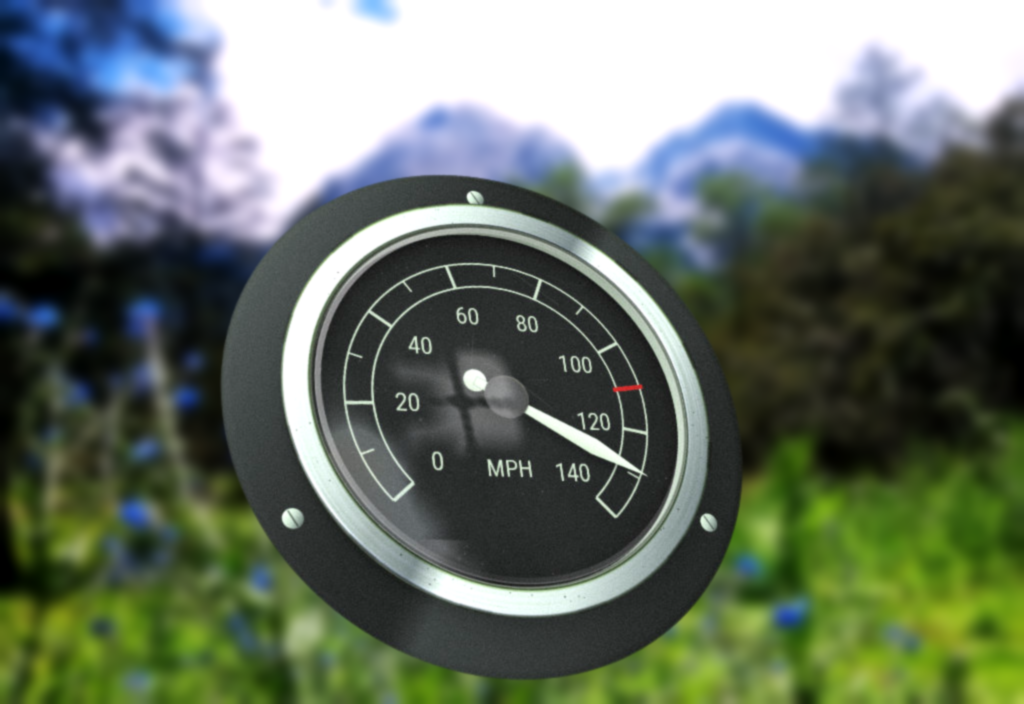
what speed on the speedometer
130 mph
